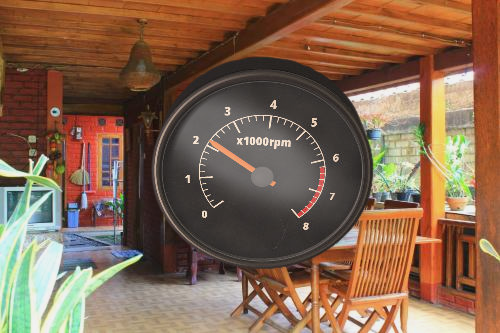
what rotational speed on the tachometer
2200 rpm
